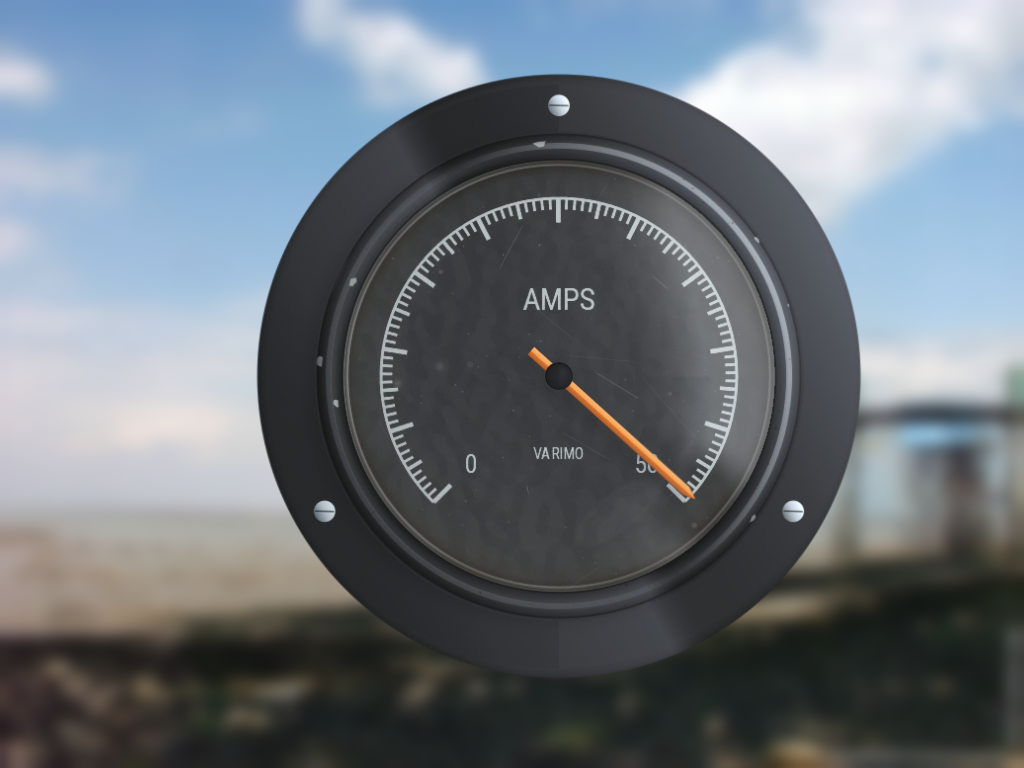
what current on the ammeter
49.5 A
